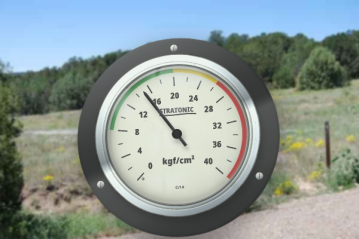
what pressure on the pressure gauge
15 kg/cm²
